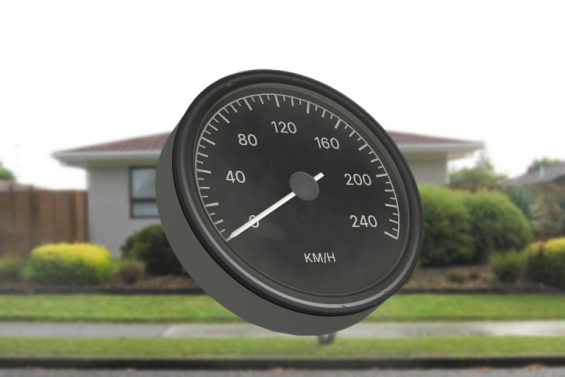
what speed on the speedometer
0 km/h
